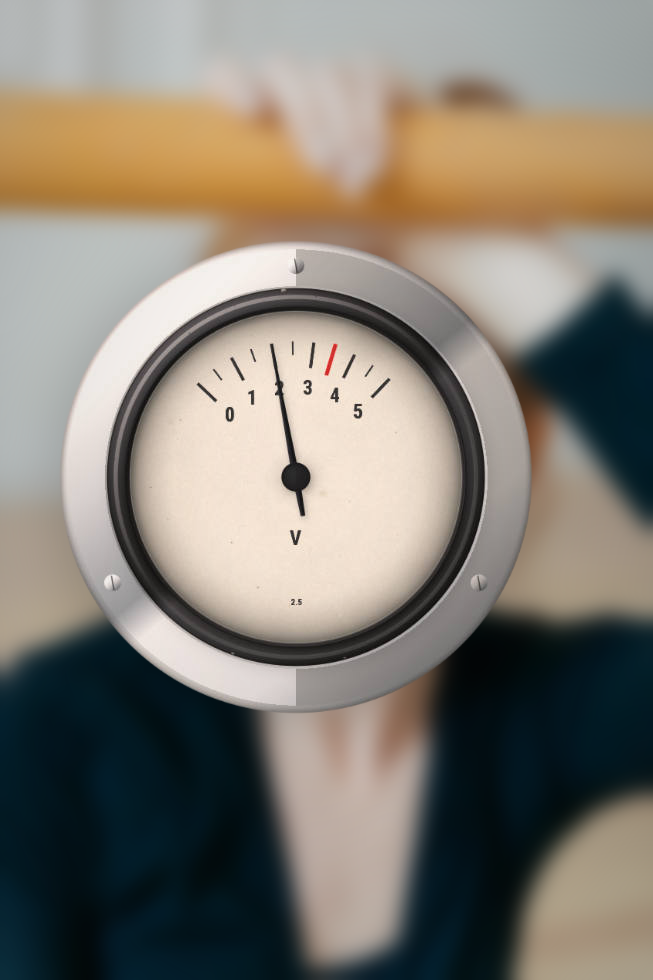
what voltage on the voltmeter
2 V
